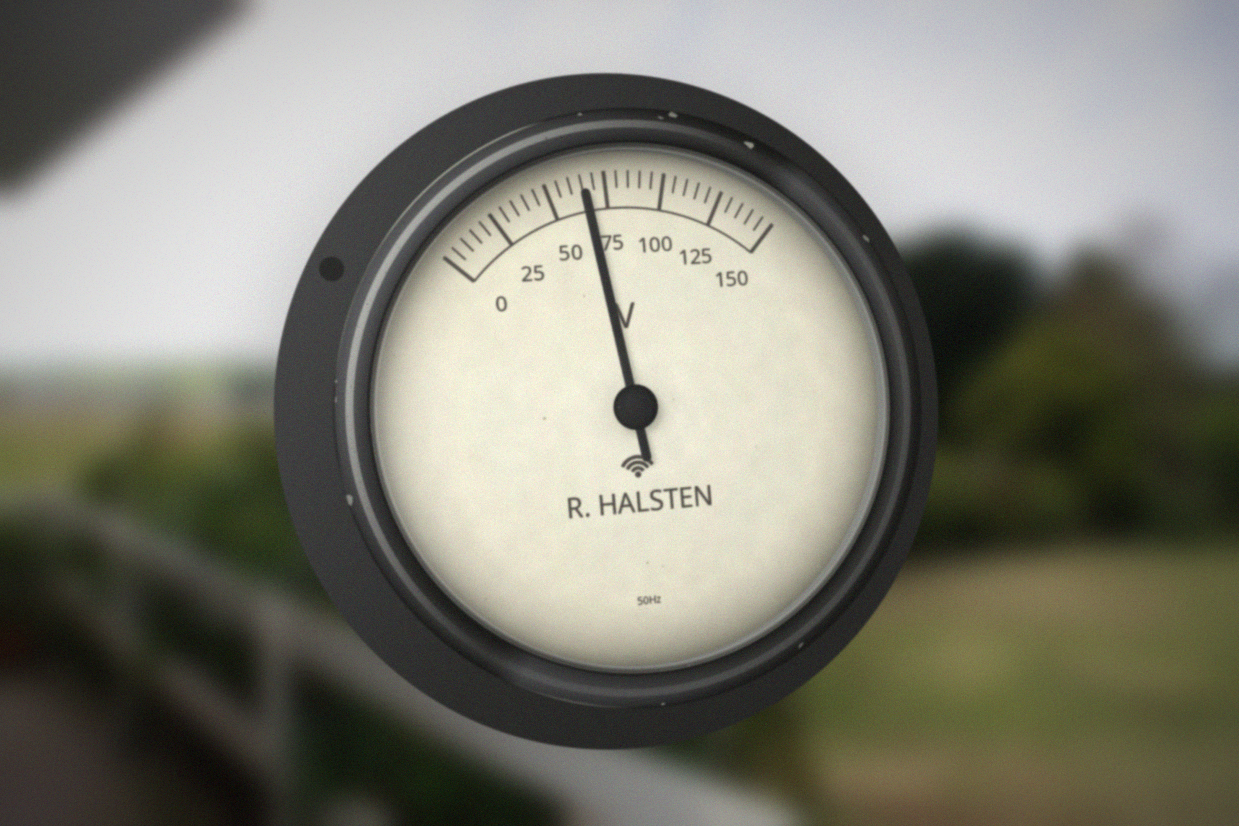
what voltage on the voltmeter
65 V
